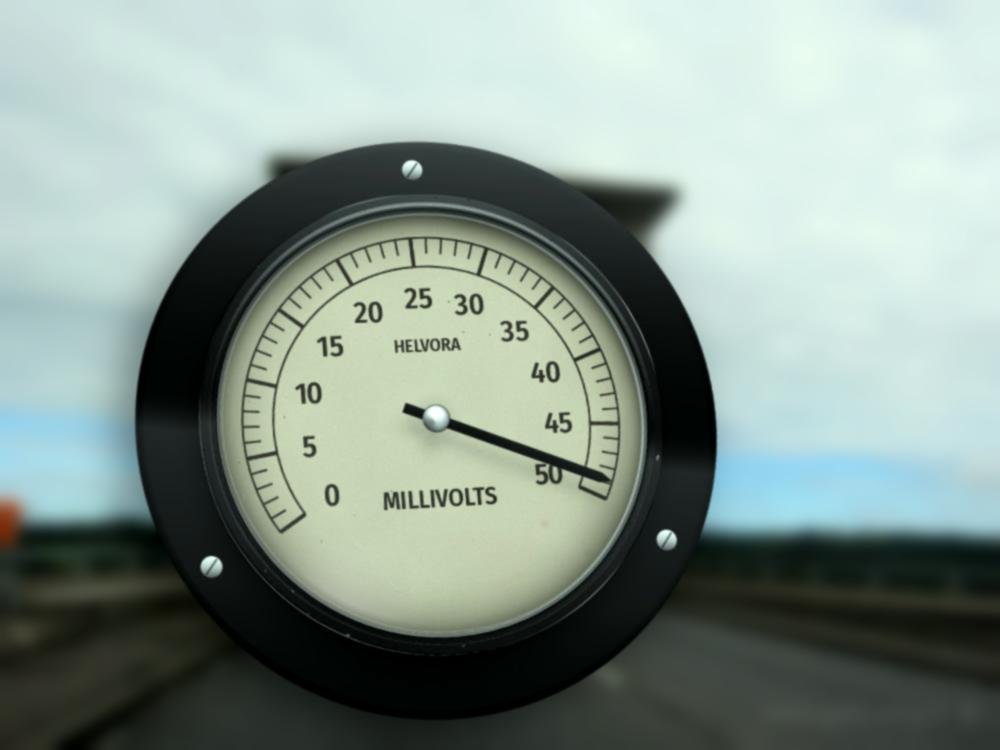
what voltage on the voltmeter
49 mV
